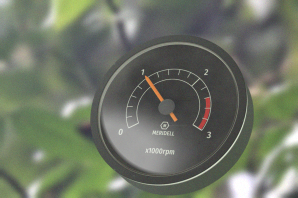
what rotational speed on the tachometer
1000 rpm
